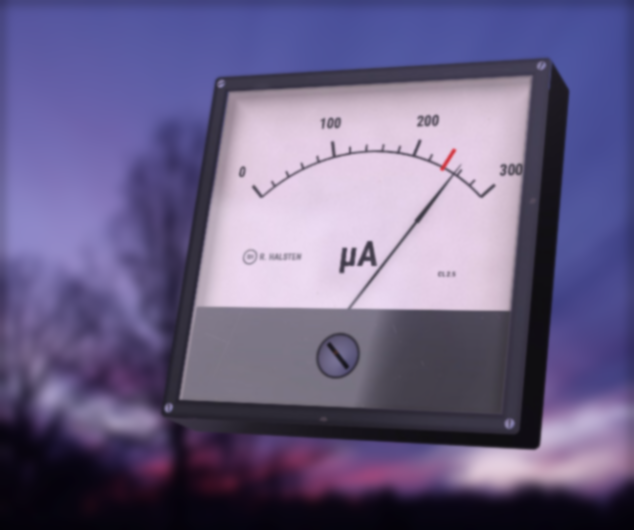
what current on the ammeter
260 µA
